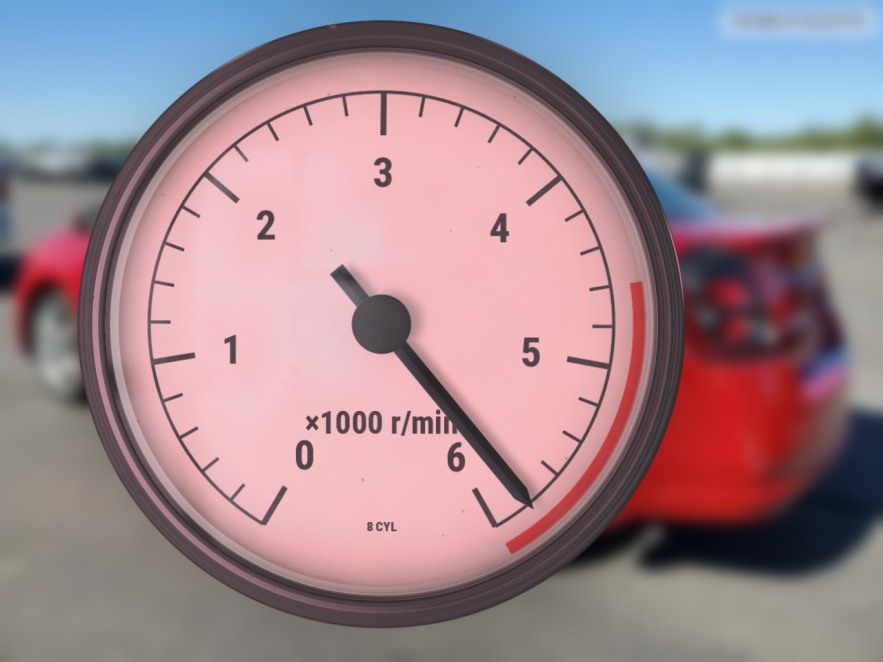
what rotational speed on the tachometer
5800 rpm
